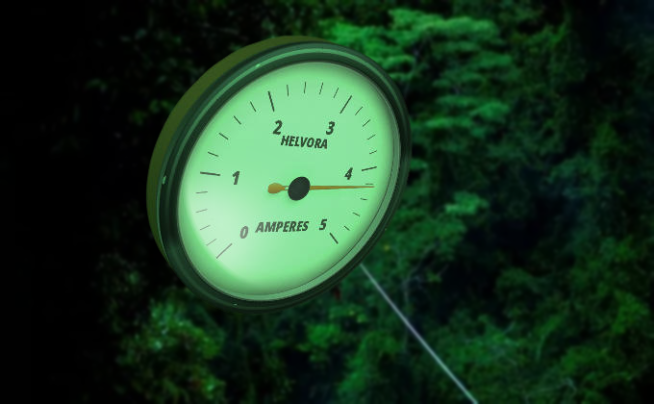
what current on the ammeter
4.2 A
